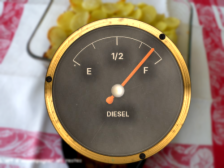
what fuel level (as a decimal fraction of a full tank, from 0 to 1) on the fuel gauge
0.875
